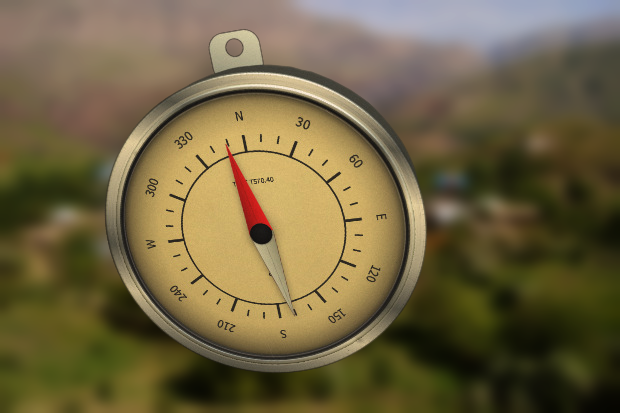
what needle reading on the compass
350 °
